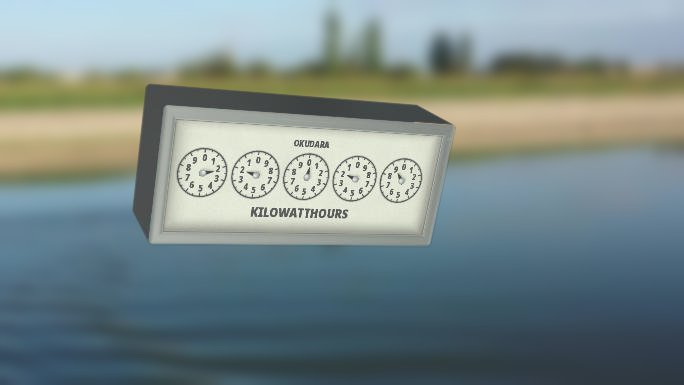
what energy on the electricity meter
22019 kWh
